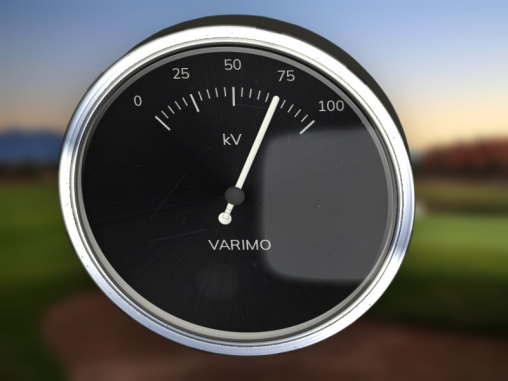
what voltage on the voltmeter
75 kV
